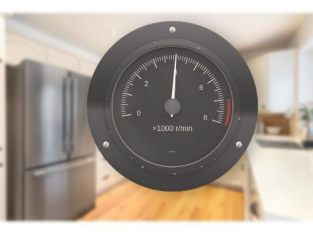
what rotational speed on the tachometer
4000 rpm
